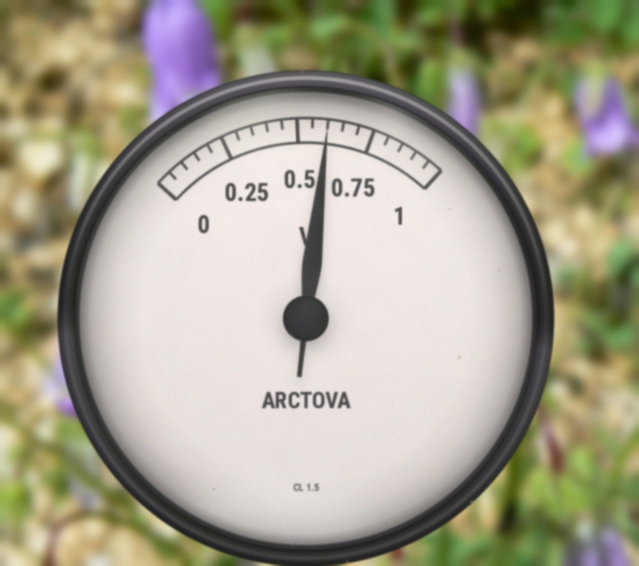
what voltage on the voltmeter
0.6 V
